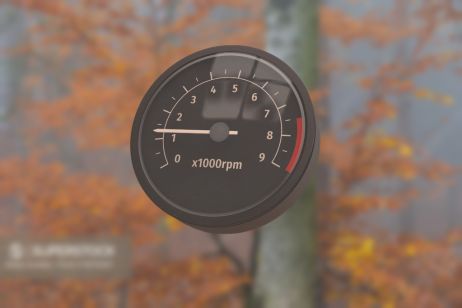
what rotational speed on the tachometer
1250 rpm
